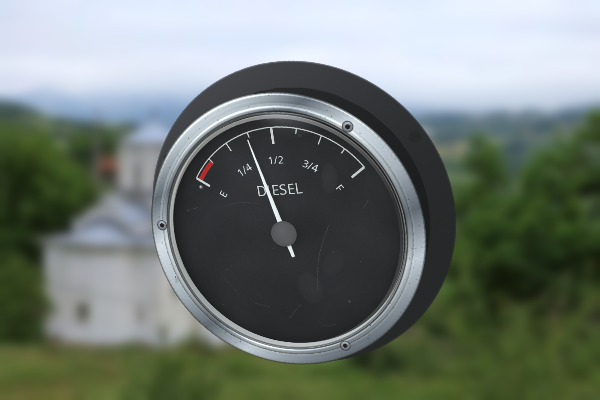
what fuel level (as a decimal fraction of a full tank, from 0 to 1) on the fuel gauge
0.375
